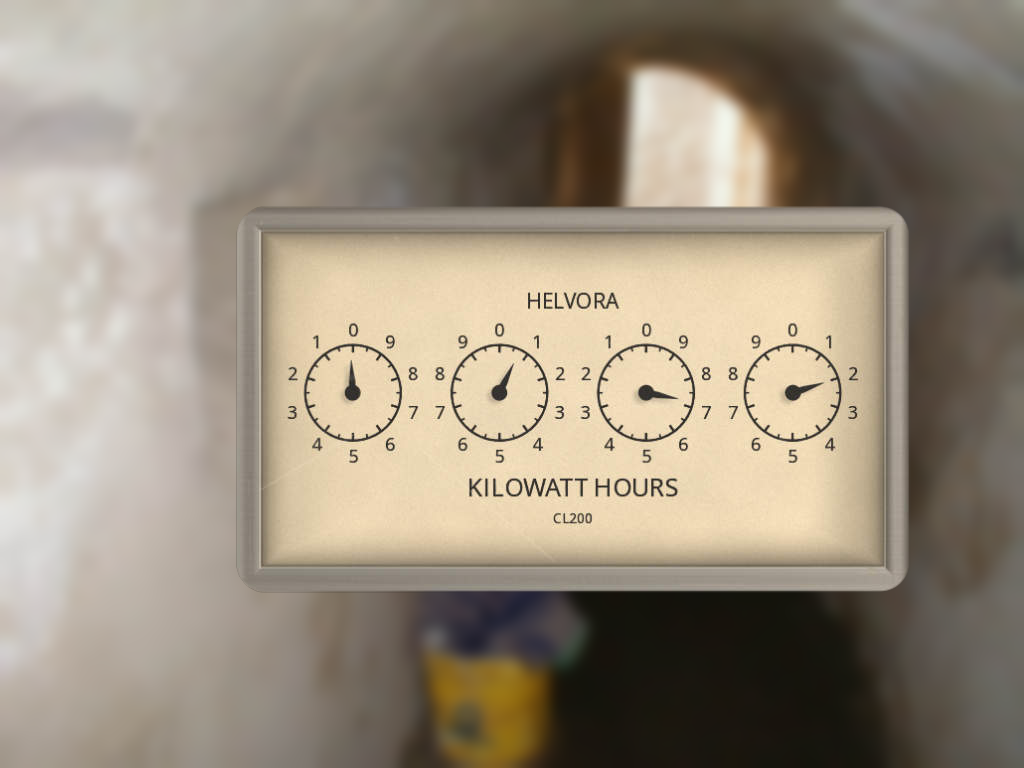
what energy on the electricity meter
72 kWh
